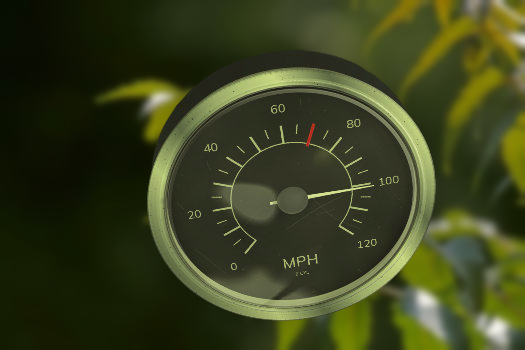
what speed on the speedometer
100 mph
